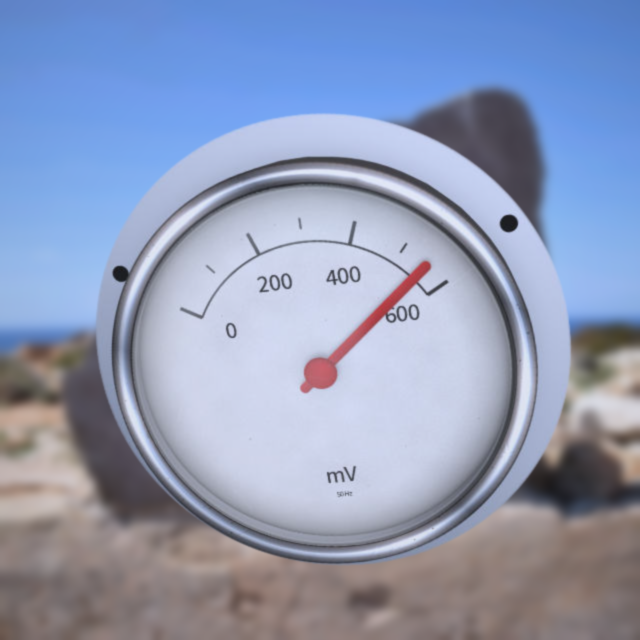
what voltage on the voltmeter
550 mV
